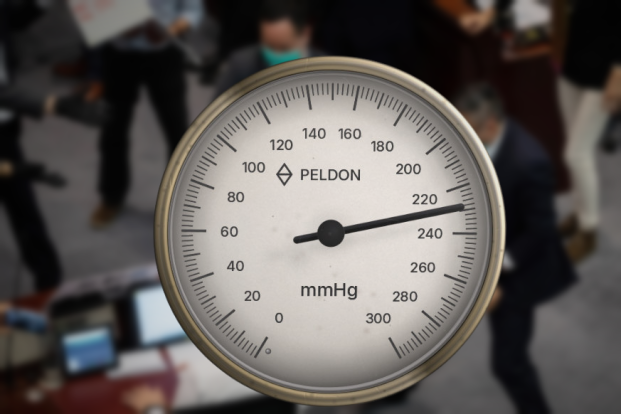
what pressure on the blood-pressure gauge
228 mmHg
